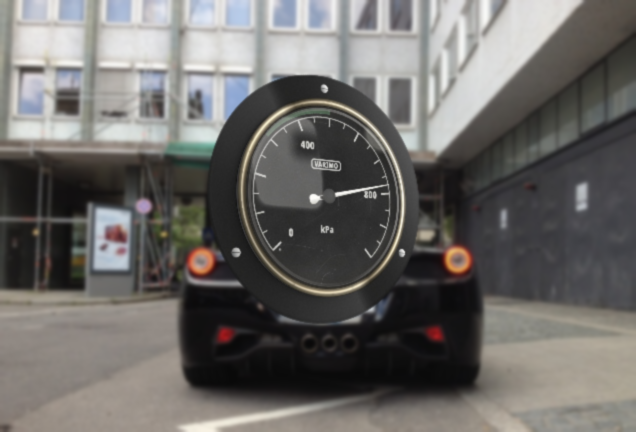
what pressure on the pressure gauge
775 kPa
